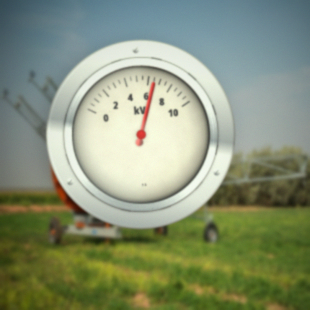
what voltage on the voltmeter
6.5 kV
